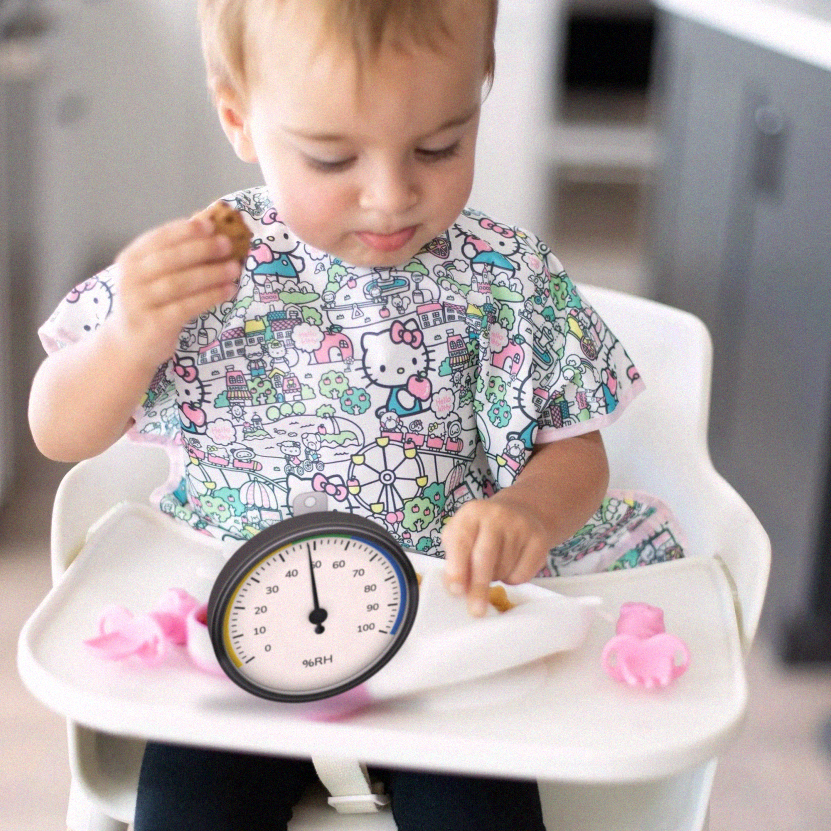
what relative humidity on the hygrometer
48 %
